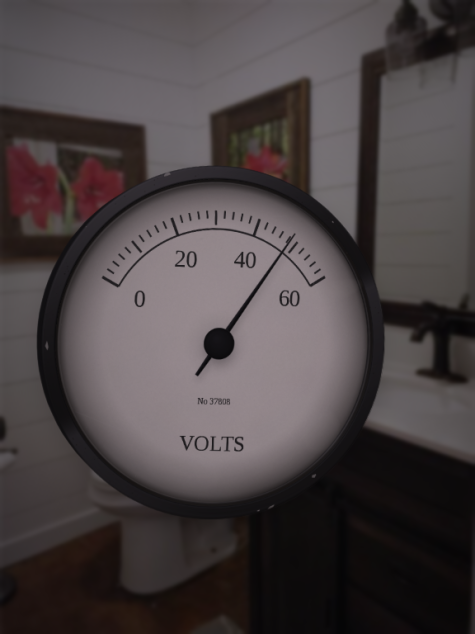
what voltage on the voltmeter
48 V
